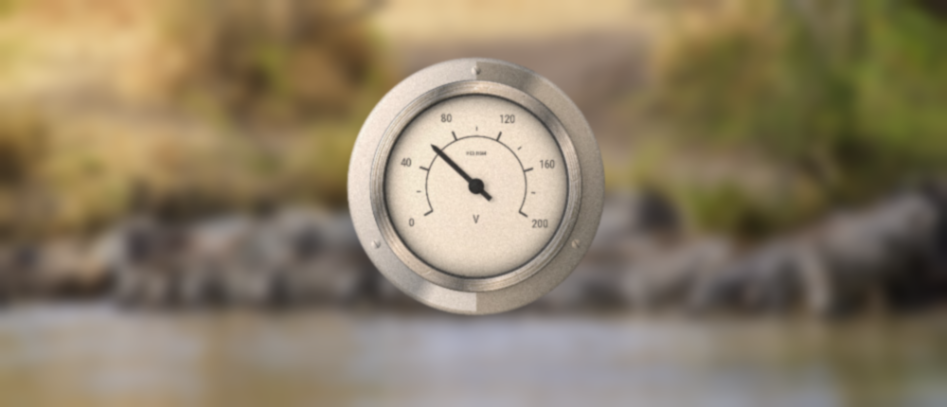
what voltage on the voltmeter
60 V
